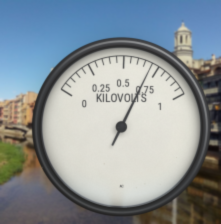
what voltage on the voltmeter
0.7 kV
